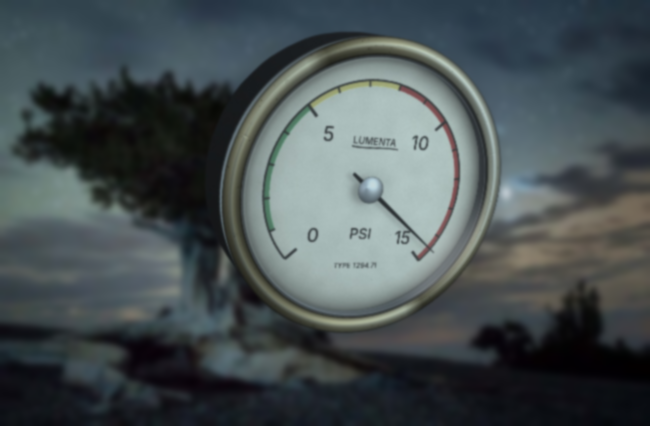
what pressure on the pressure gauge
14.5 psi
